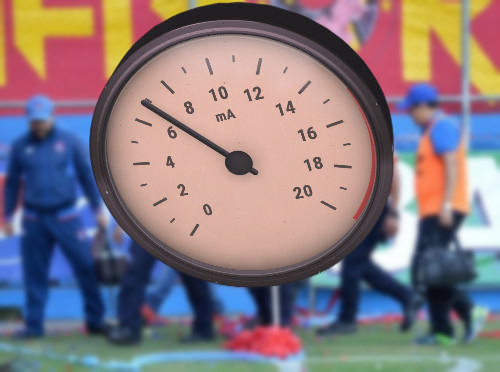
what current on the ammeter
7 mA
